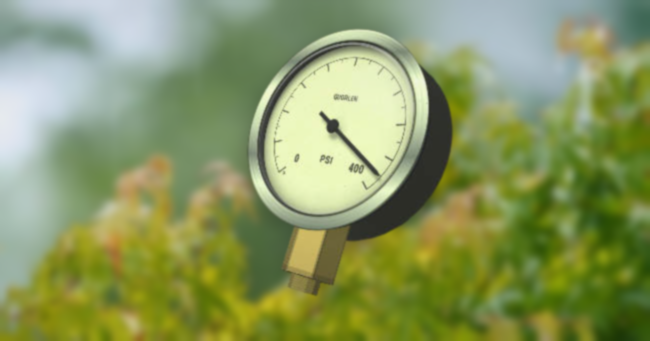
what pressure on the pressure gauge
380 psi
